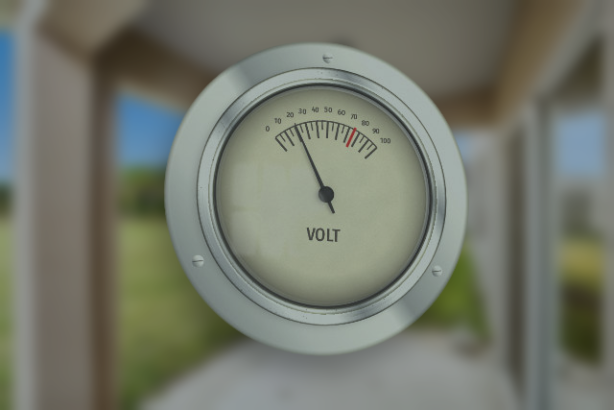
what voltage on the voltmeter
20 V
